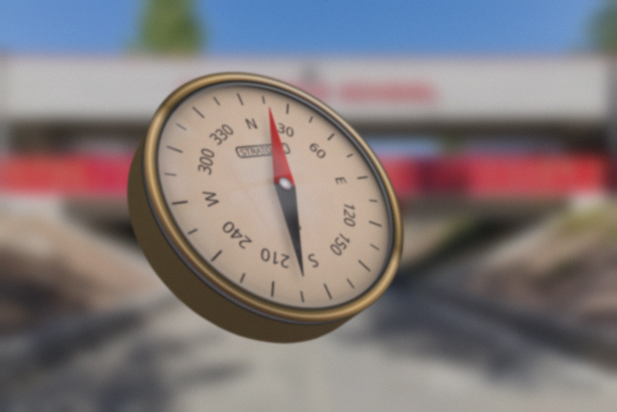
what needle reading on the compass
15 °
